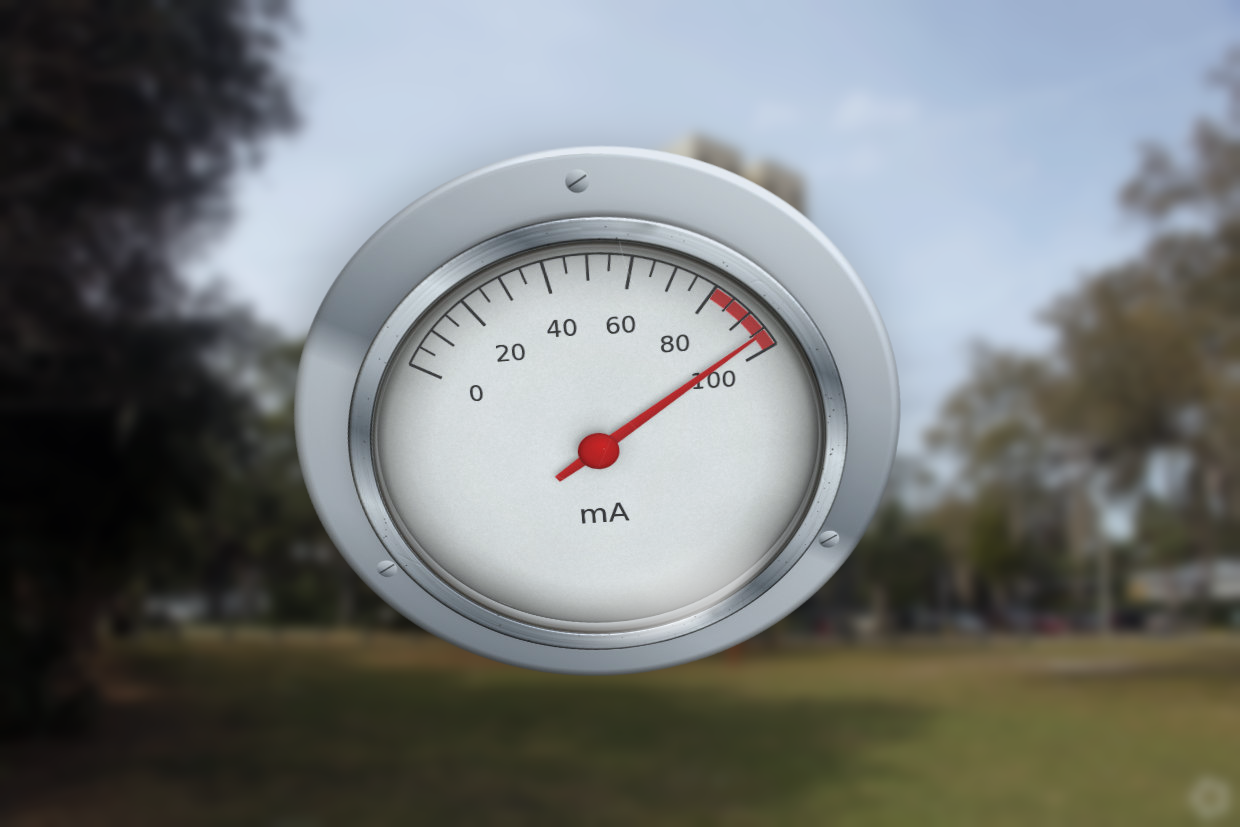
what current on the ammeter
95 mA
